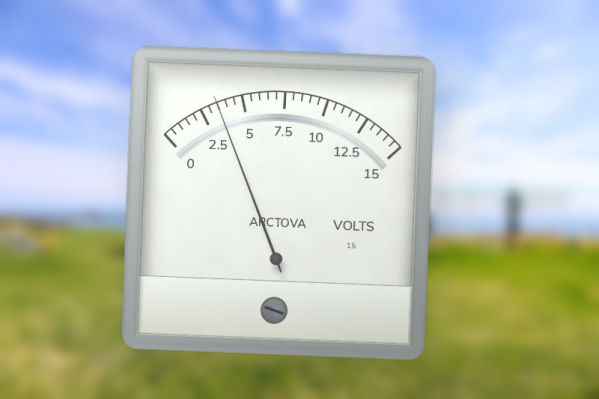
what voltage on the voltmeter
3.5 V
